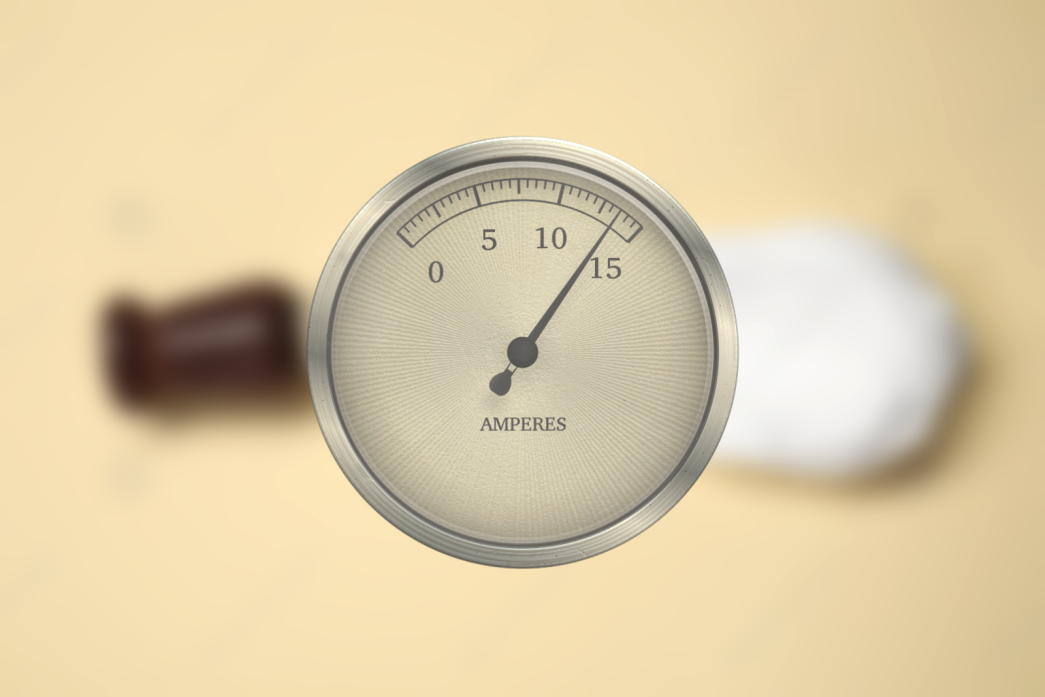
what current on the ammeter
13.5 A
